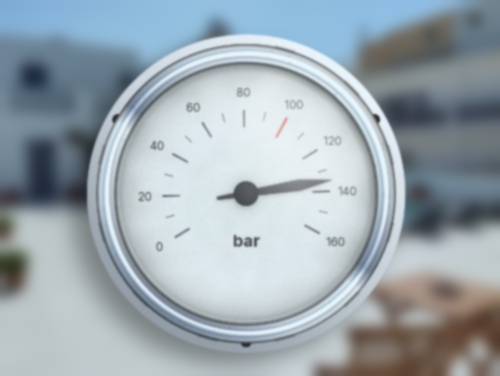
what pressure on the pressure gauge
135 bar
